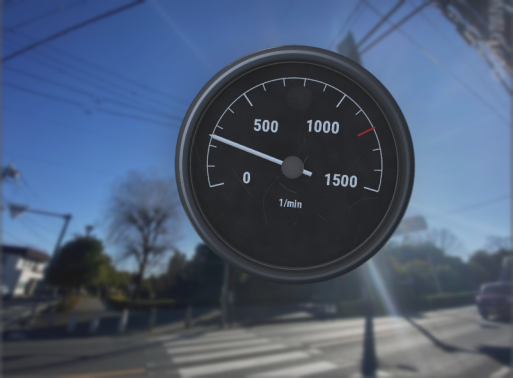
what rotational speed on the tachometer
250 rpm
